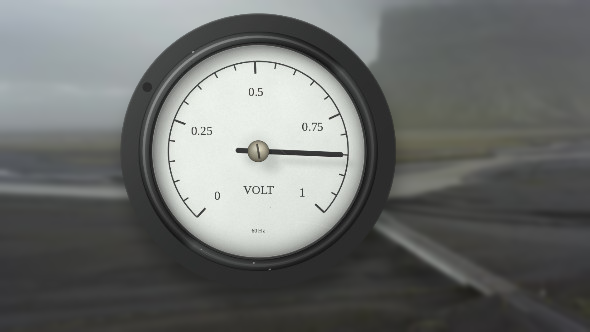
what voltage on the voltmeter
0.85 V
